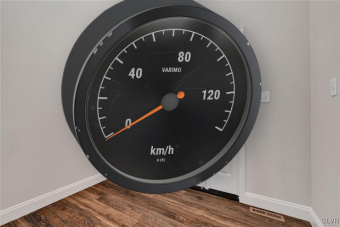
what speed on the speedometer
0 km/h
